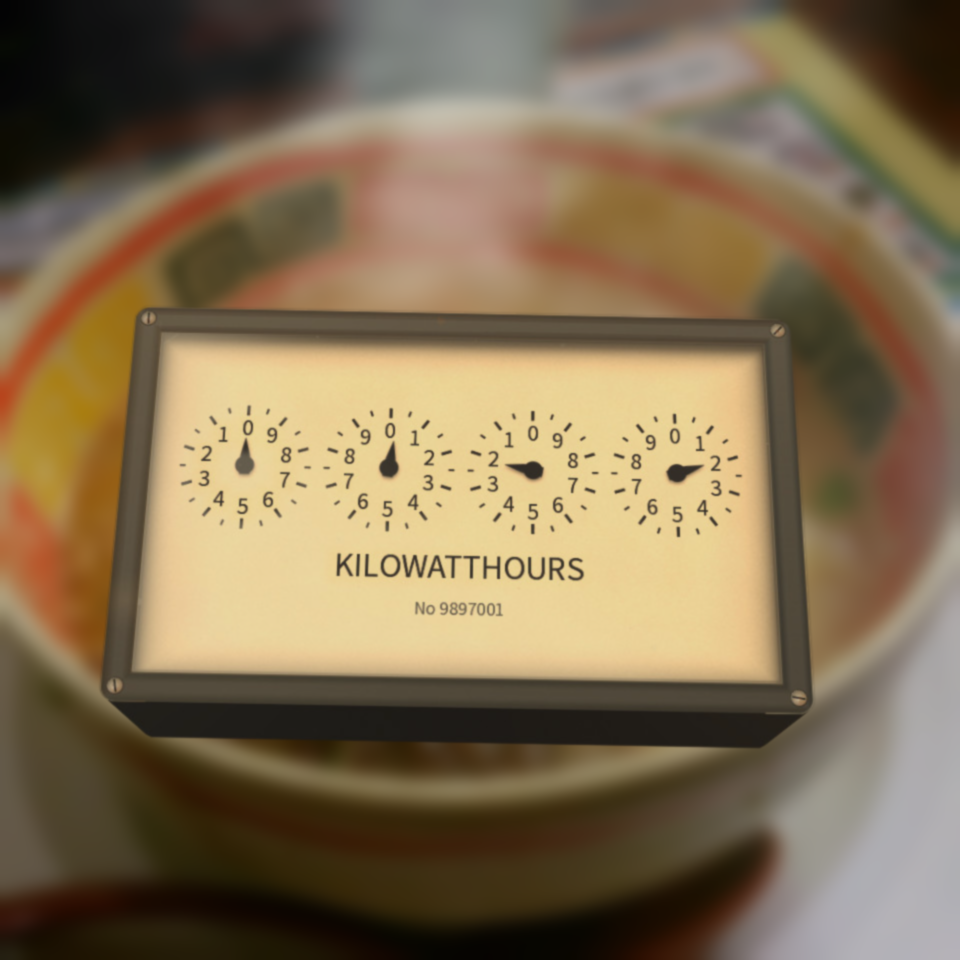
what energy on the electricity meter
22 kWh
